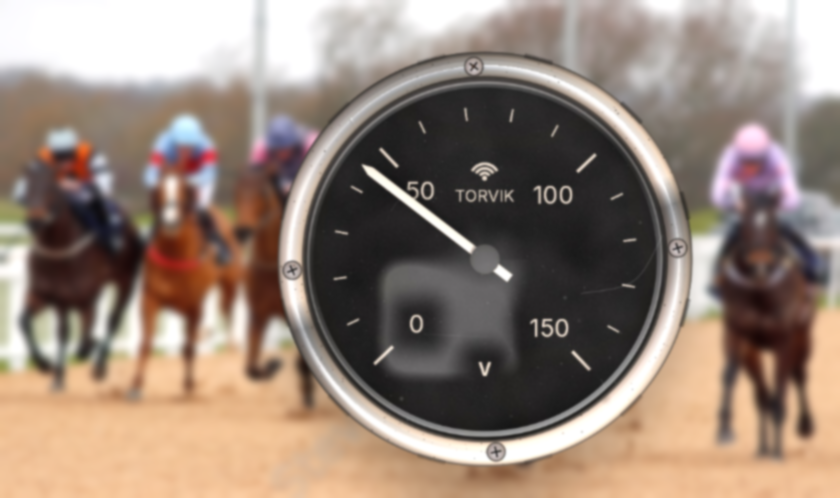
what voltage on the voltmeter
45 V
